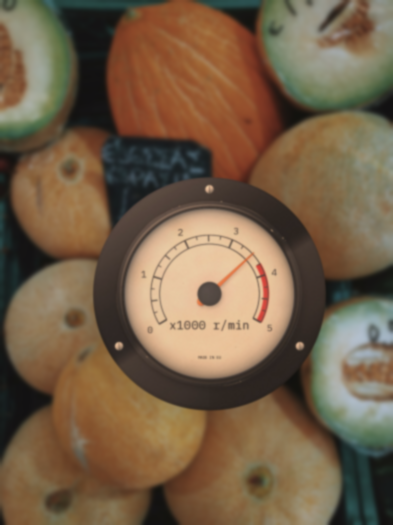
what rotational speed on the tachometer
3500 rpm
